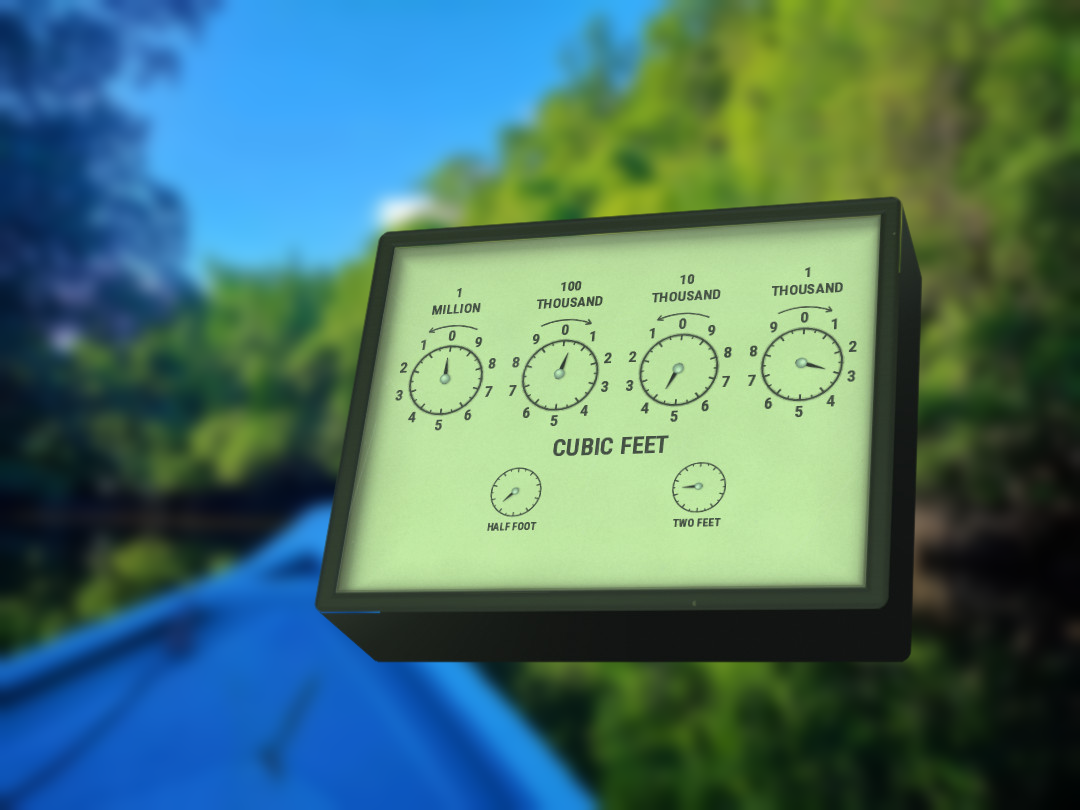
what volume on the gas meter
4300 ft³
